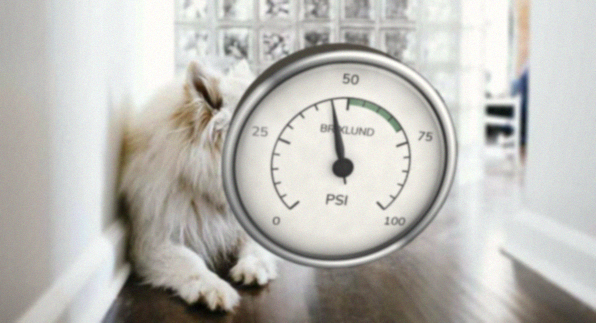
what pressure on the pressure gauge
45 psi
